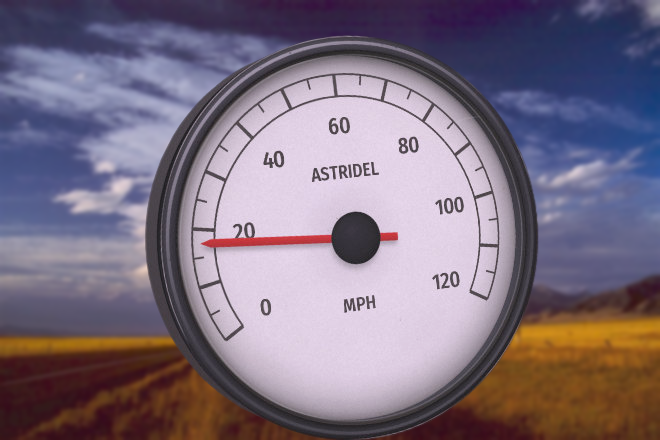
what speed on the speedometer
17.5 mph
